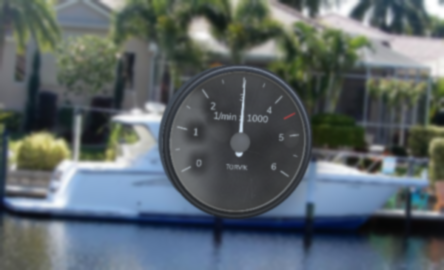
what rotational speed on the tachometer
3000 rpm
